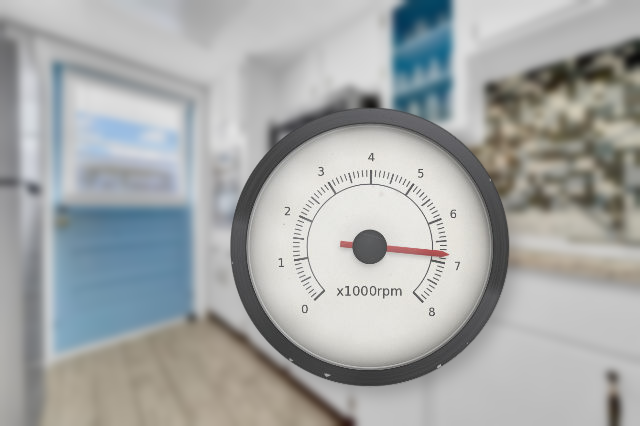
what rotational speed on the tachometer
6800 rpm
